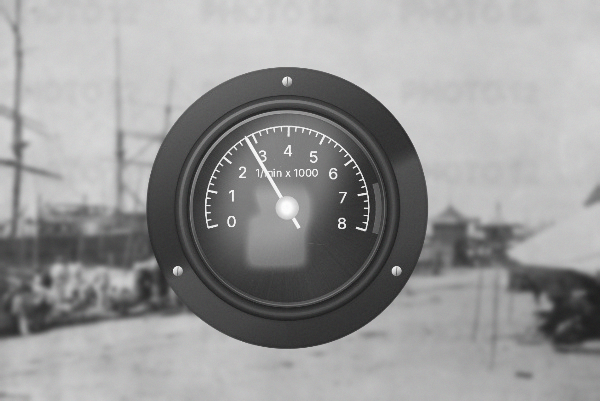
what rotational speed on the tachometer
2800 rpm
